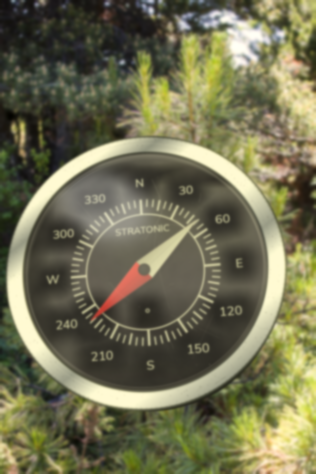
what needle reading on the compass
230 °
